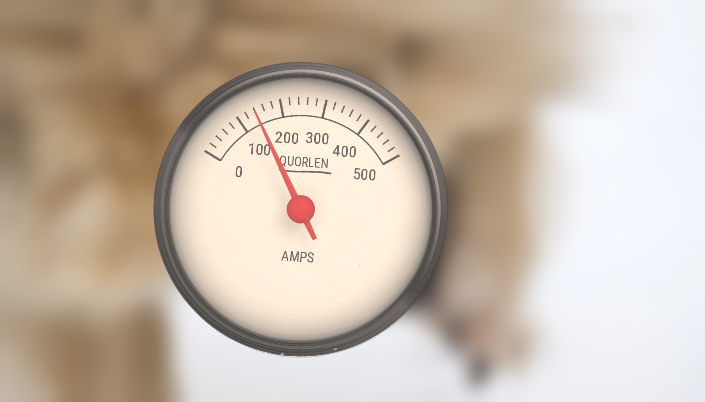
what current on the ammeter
140 A
